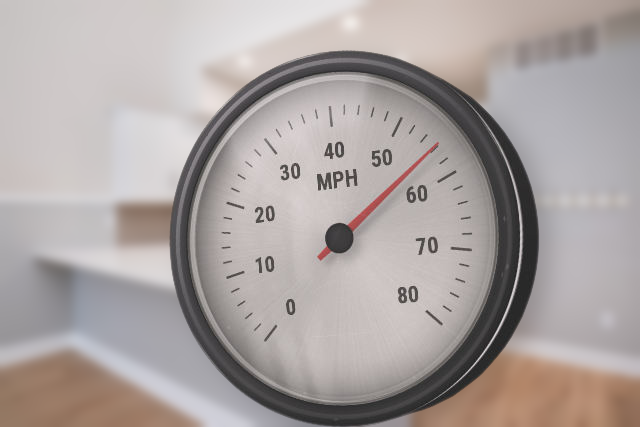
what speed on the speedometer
56 mph
